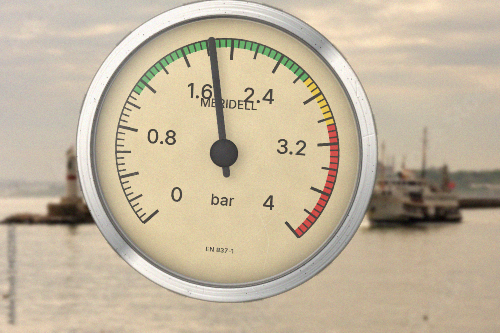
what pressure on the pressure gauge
1.85 bar
